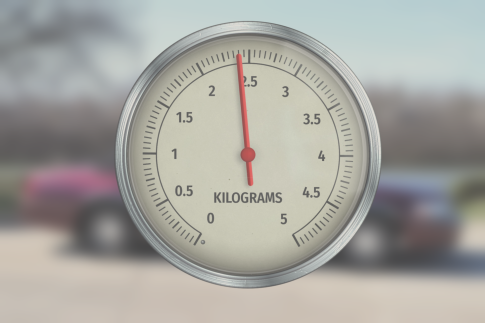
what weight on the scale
2.4 kg
